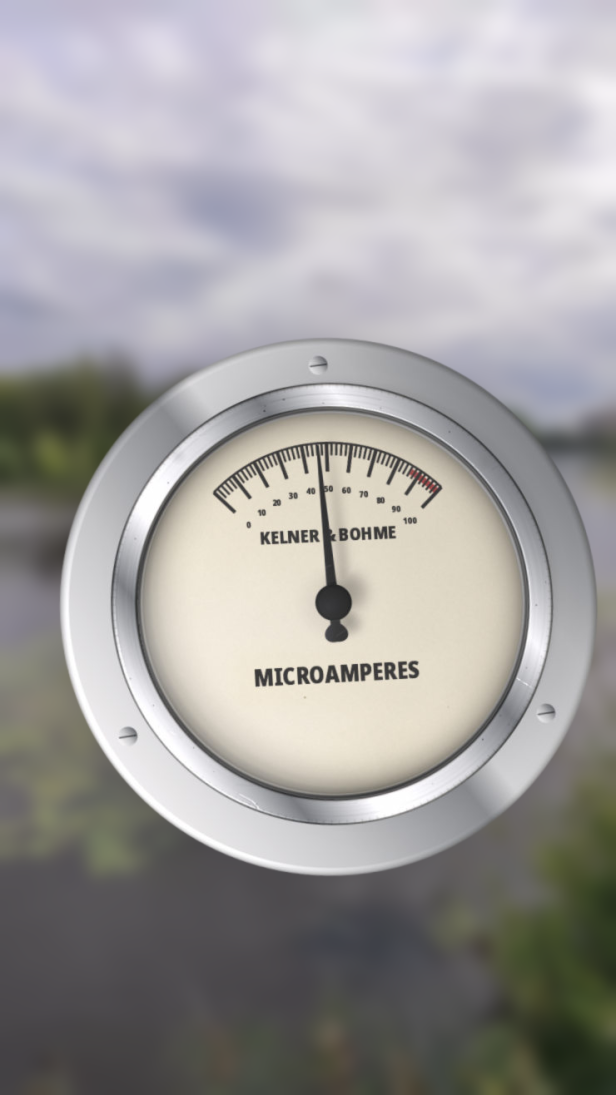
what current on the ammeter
46 µA
